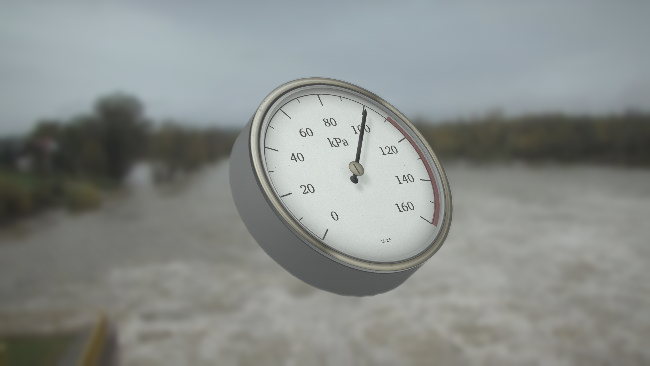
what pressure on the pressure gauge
100 kPa
